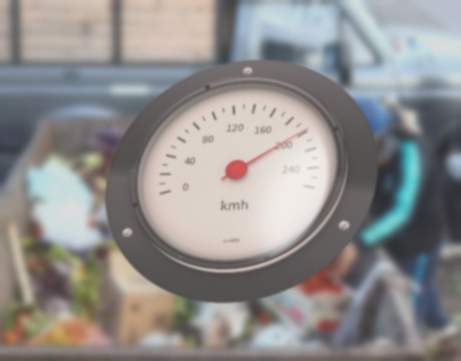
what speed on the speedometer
200 km/h
